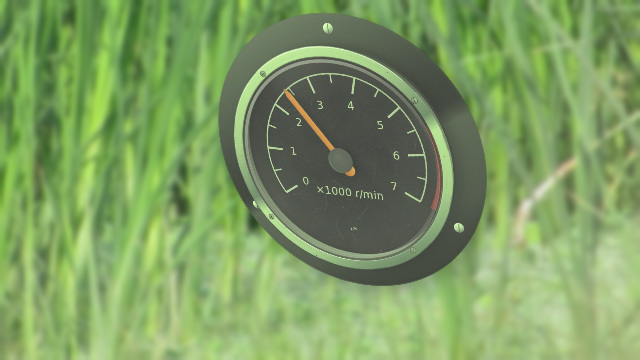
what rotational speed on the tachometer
2500 rpm
